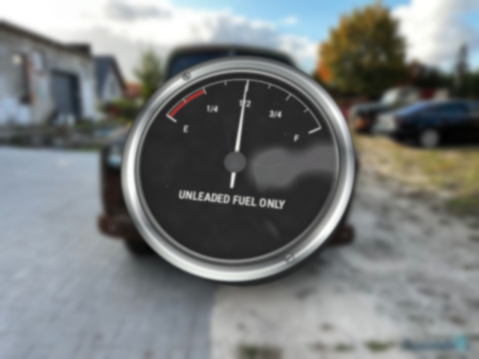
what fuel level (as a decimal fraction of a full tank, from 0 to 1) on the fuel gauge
0.5
